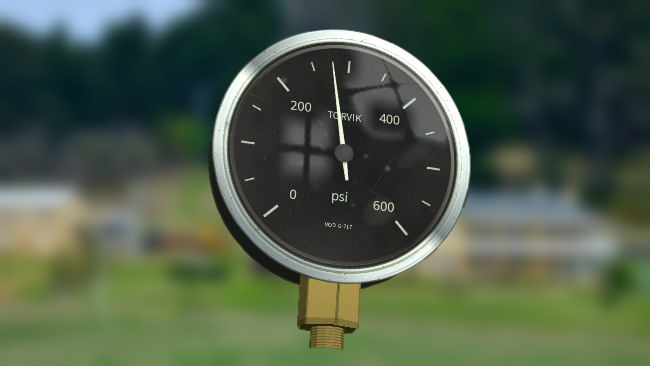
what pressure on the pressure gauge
275 psi
